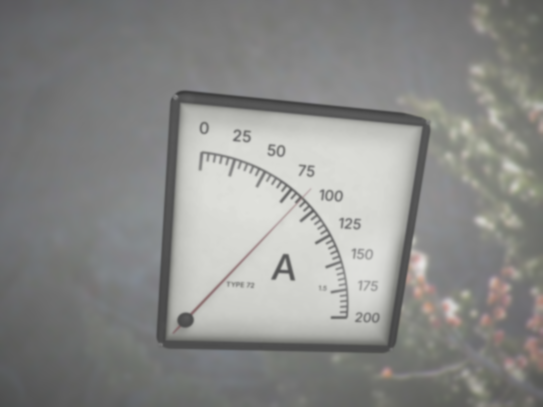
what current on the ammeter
85 A
